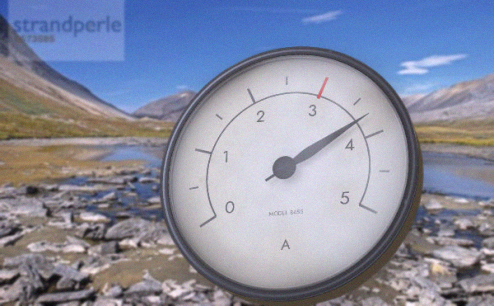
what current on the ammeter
3.75 A
